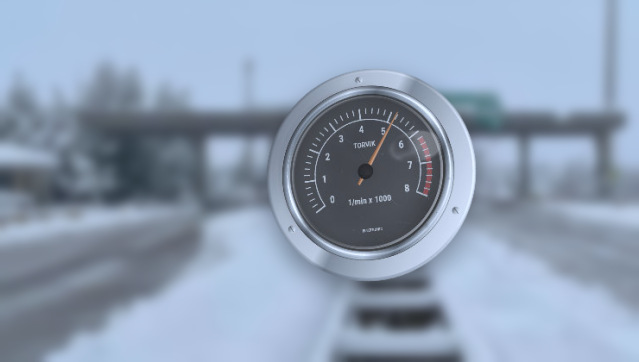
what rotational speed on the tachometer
5200 rpm
